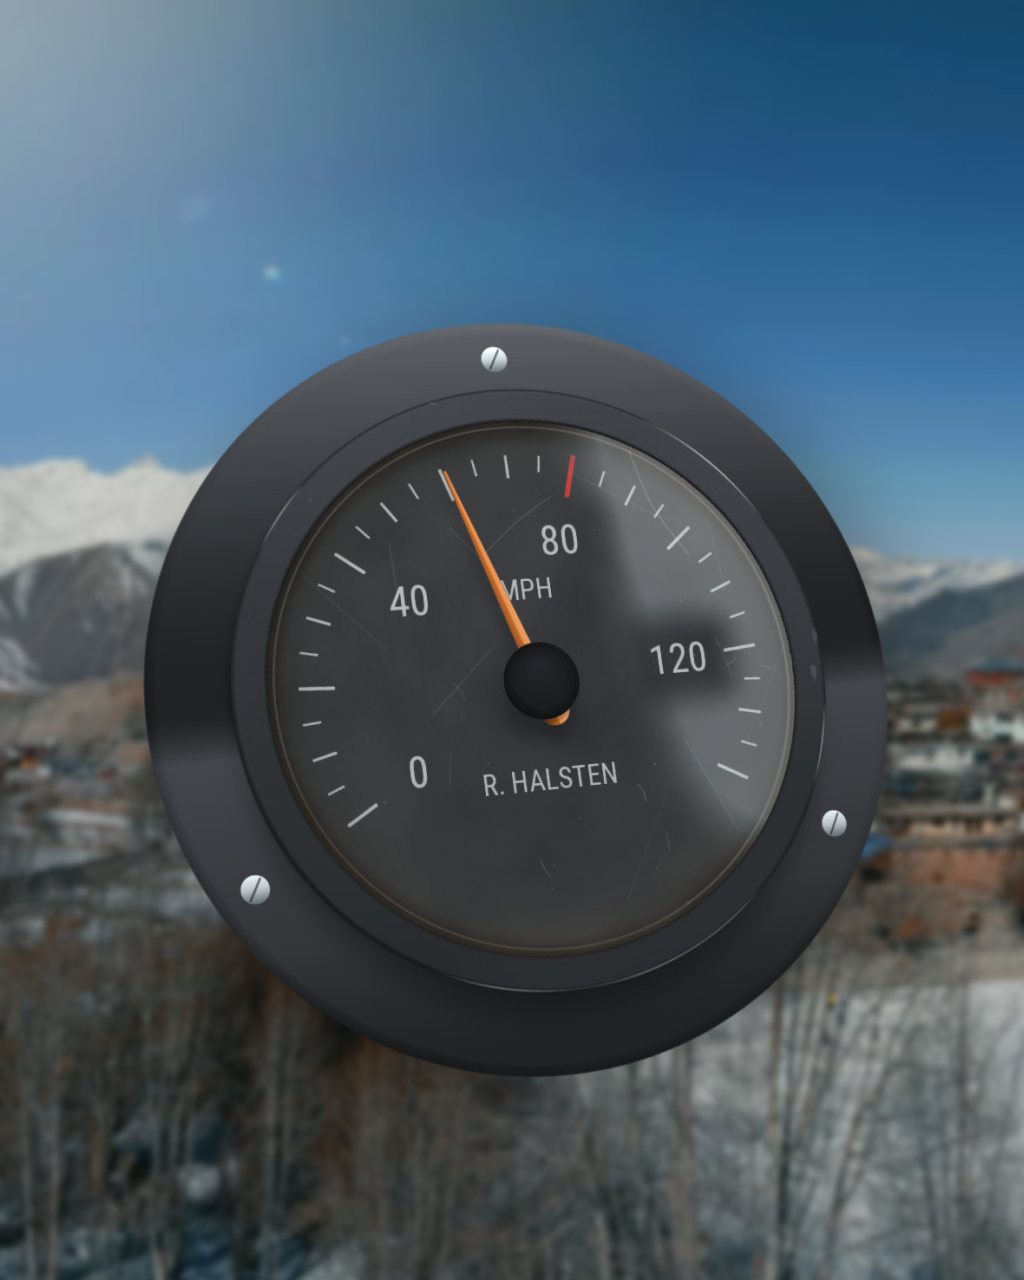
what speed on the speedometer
60 mph
